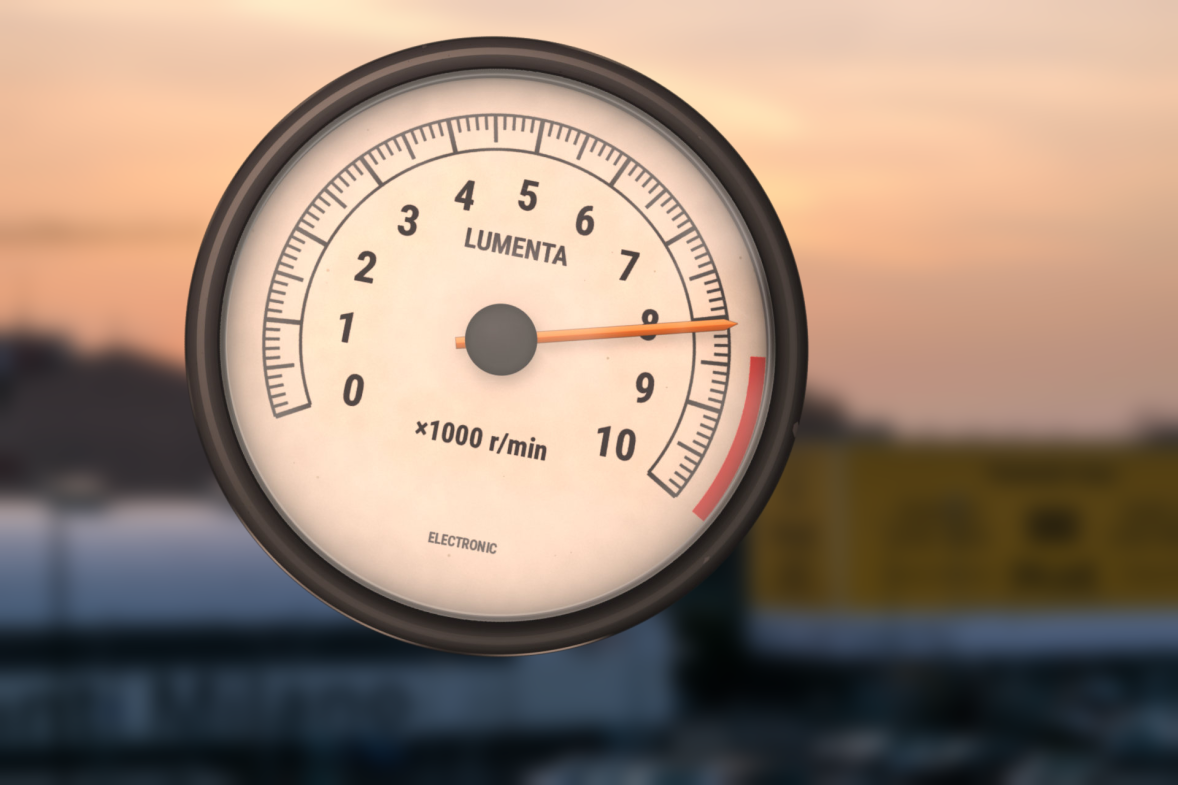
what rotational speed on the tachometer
8100 rpm
